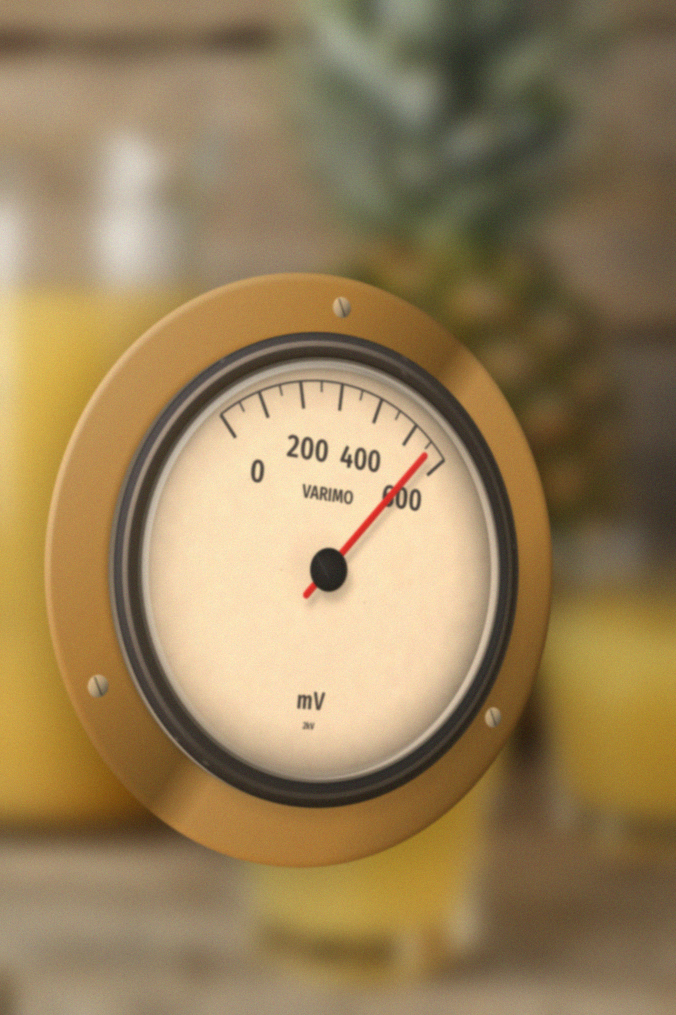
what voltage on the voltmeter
550 mV
